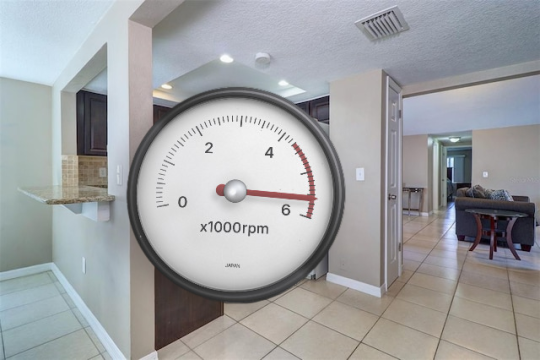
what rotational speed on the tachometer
5600 rpm
